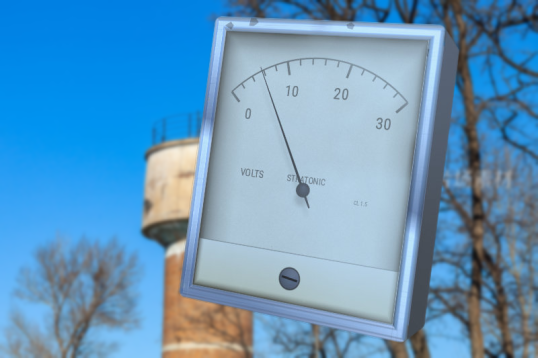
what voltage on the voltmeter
6 V
